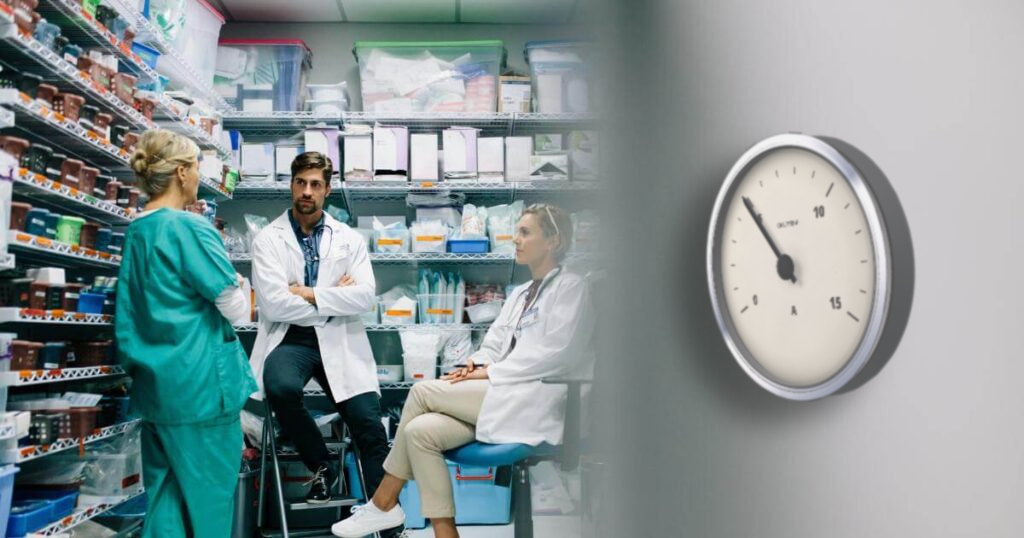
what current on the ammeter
5 A
